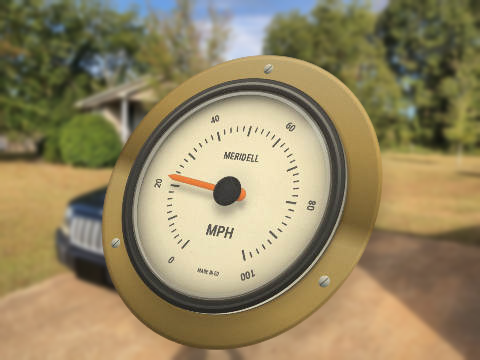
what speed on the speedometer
22 mph
